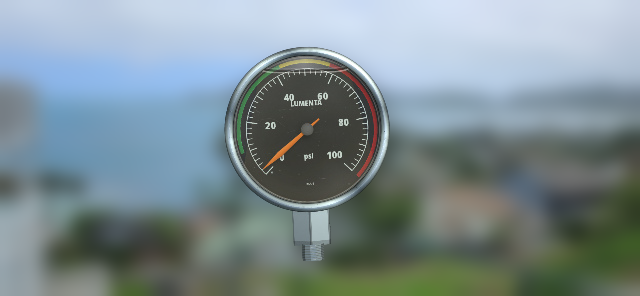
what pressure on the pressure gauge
2 psi
